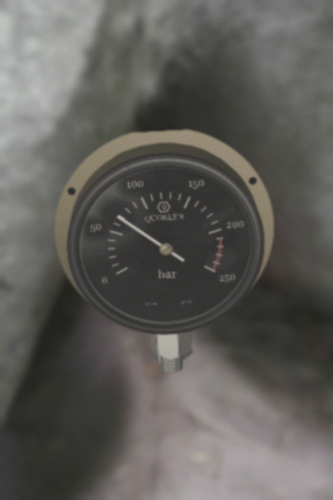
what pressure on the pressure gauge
70 bar
